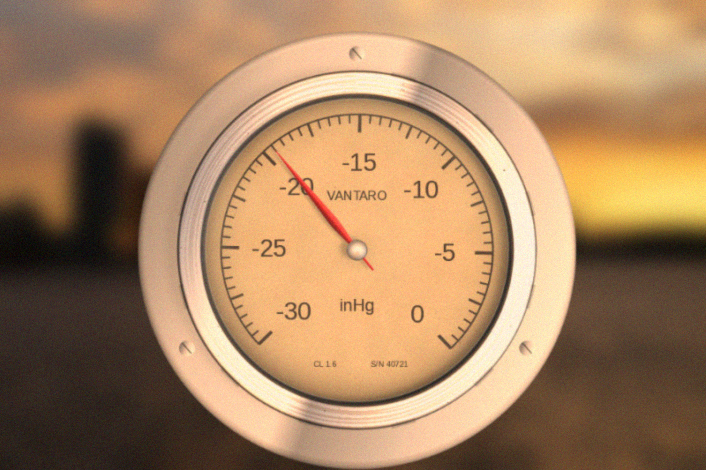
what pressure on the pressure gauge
-19.5 inHg
